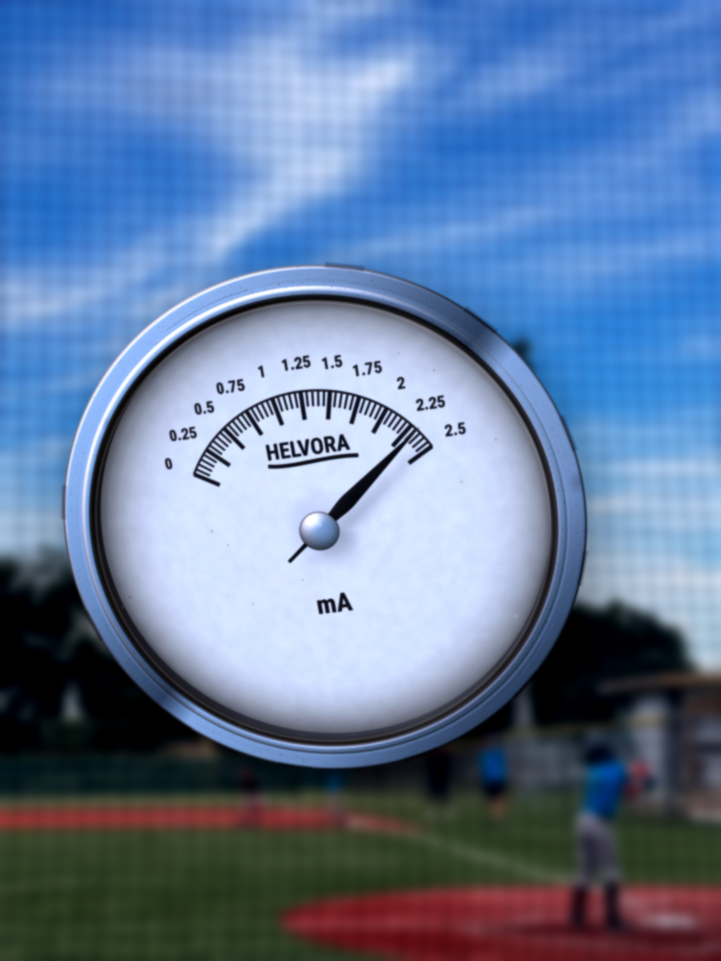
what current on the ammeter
2.3 mA
